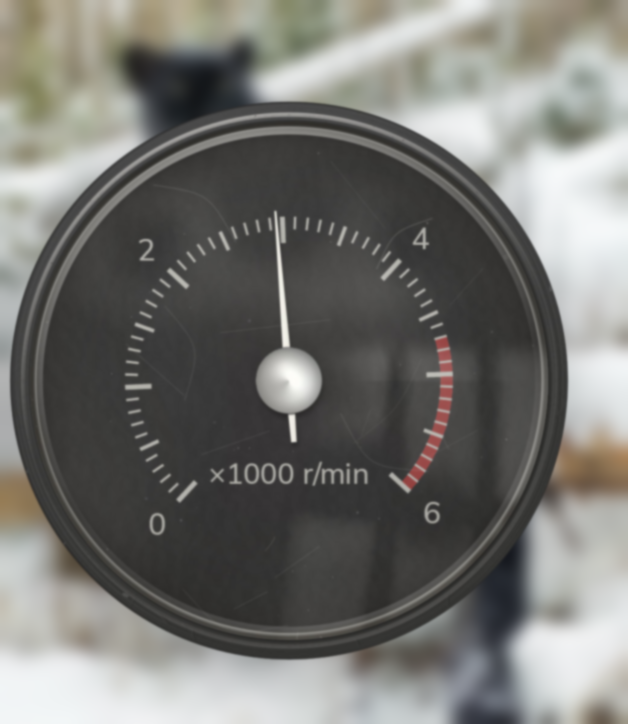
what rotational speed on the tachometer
2950 rpm
